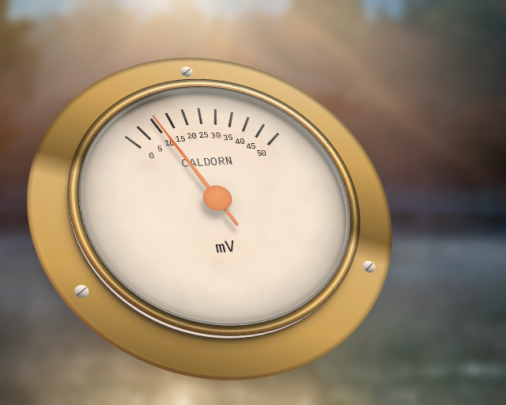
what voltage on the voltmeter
10 mV
